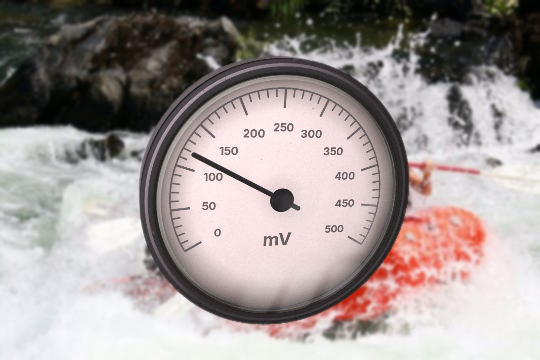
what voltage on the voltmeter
120 mV
